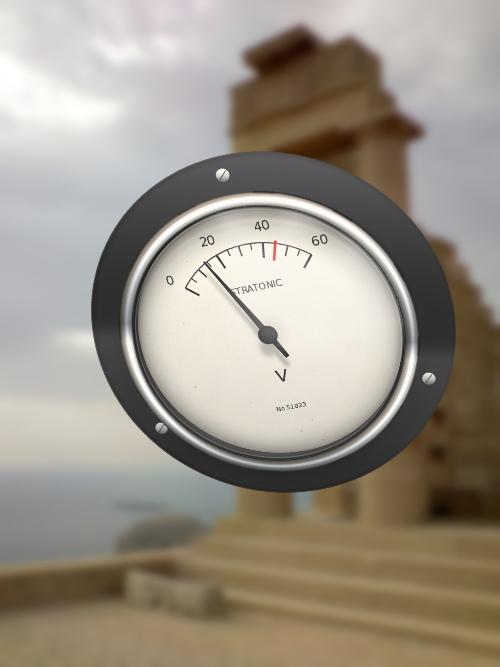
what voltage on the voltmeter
15 V
